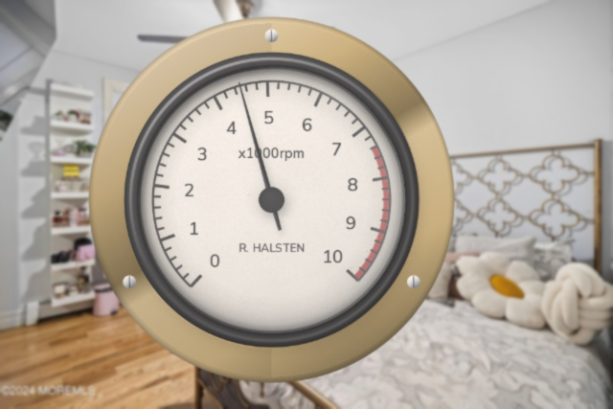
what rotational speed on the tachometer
4500 rpm
